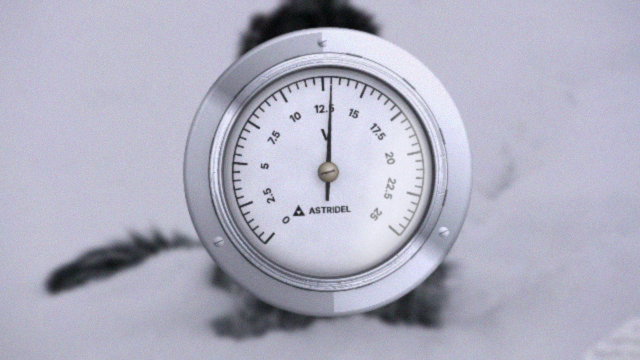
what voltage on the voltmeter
13 V
